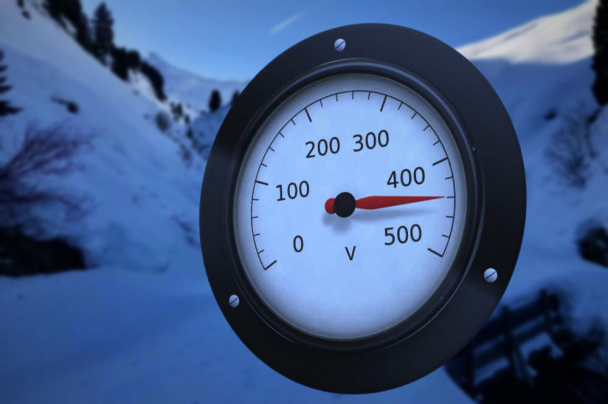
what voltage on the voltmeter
440 V
